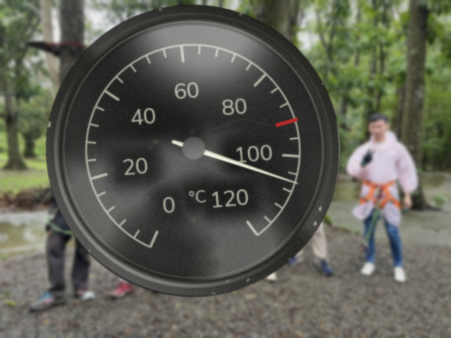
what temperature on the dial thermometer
106 °C
